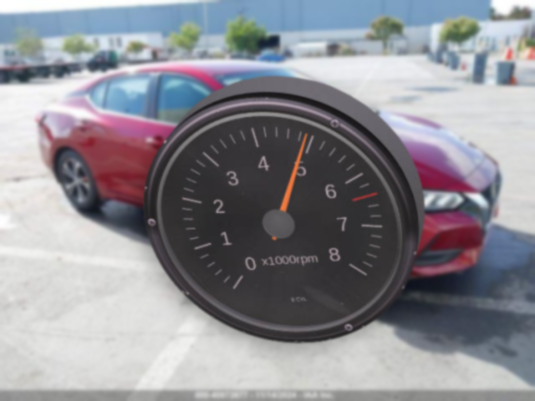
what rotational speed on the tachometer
4900 rpm
